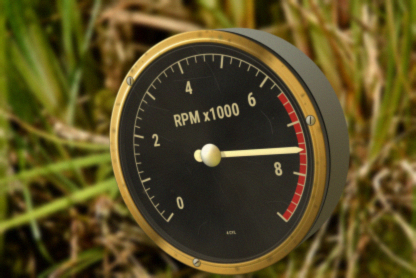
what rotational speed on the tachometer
7500 rpm
